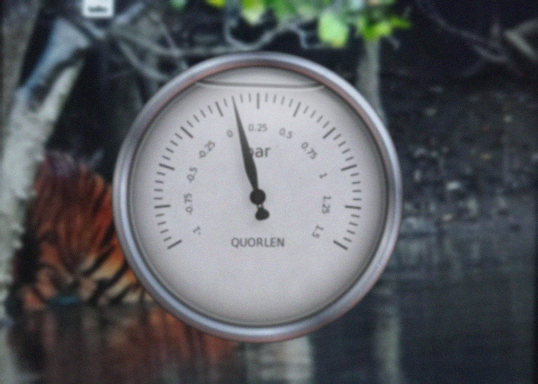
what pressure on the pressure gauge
0.1 bar
